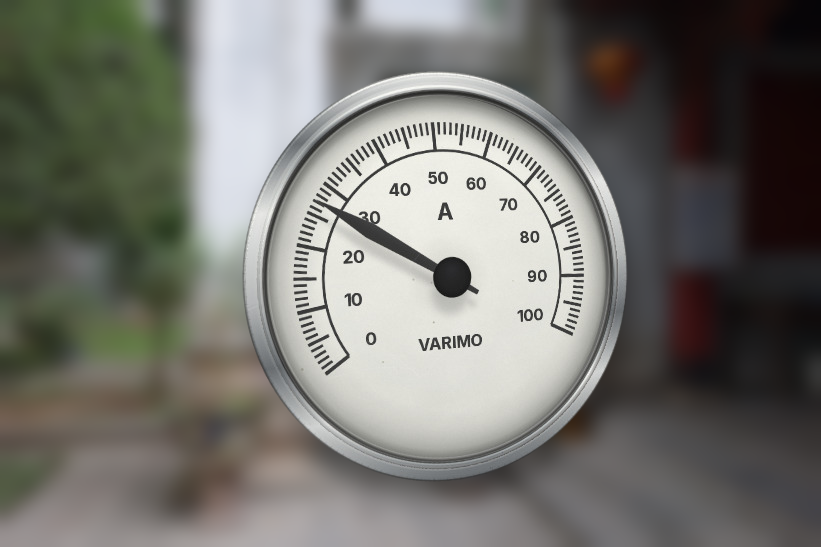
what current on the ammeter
27 A
